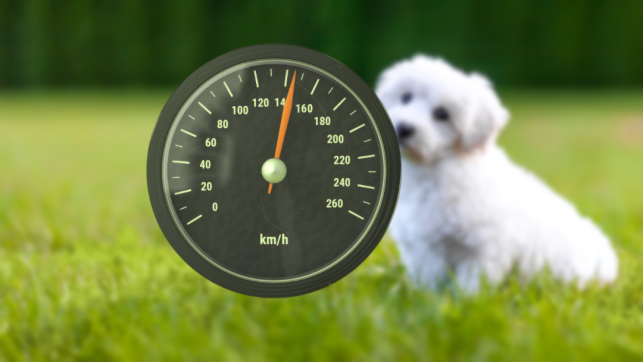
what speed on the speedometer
145 km/h
